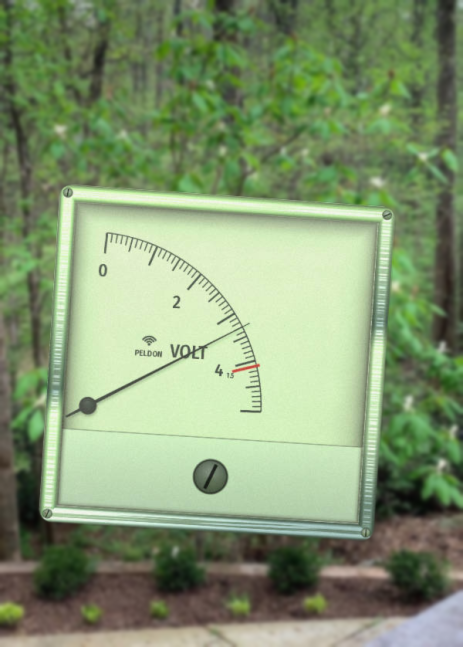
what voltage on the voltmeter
3.3 V
